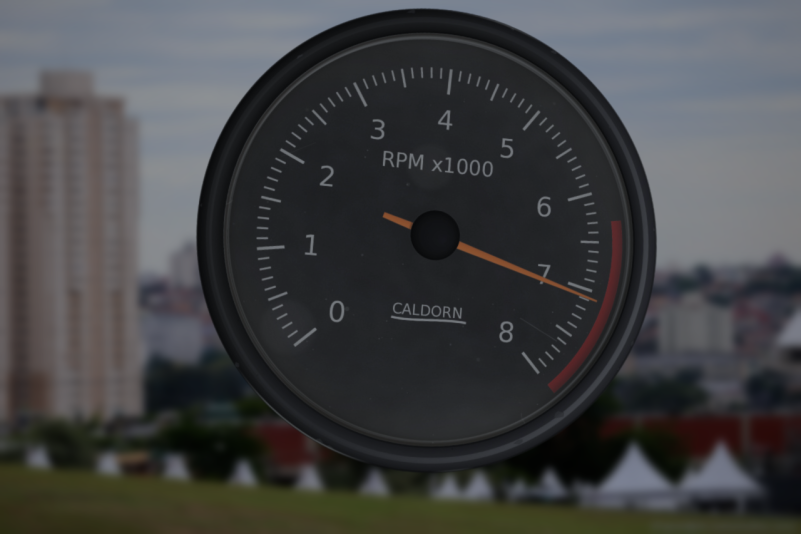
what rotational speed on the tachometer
7100 rpm
